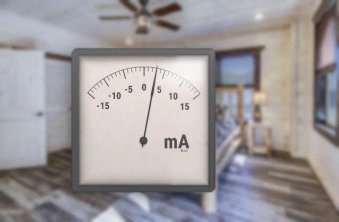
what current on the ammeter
3 mA
